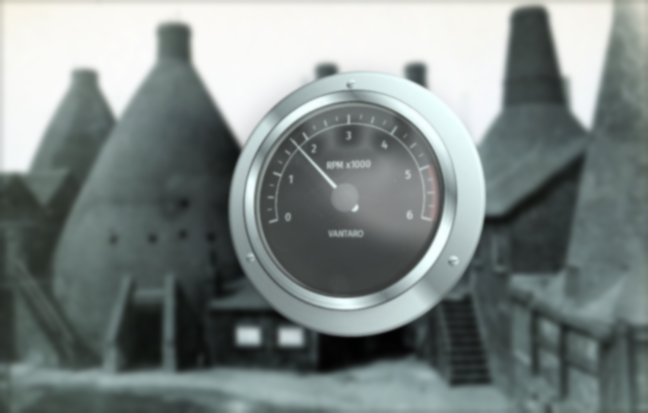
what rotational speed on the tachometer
1750 rpm
